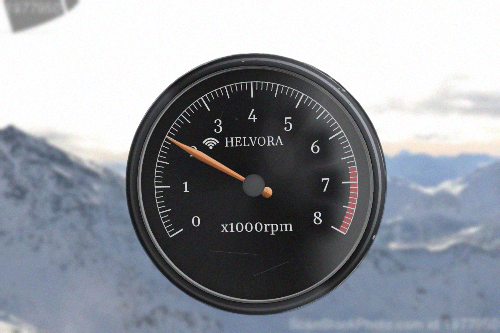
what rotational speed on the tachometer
2000 rpm
